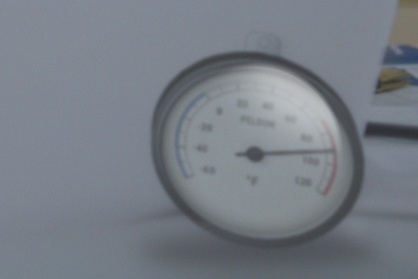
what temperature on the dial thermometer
90 °F
